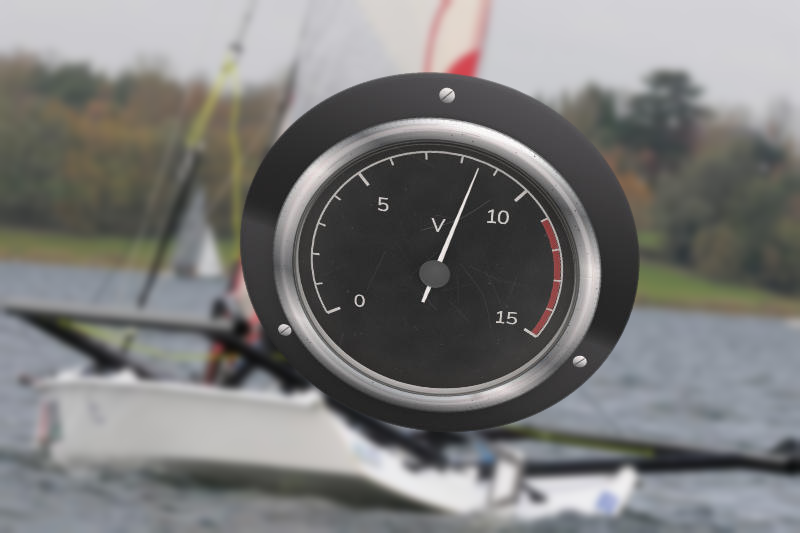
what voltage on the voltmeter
8.5 V
